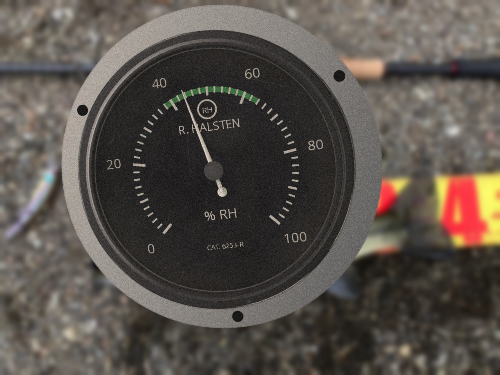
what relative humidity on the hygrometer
44 %
